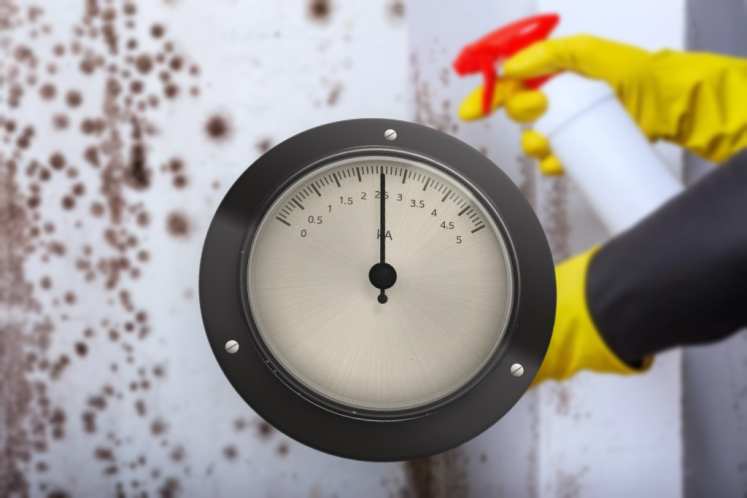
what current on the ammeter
2.5 kA
